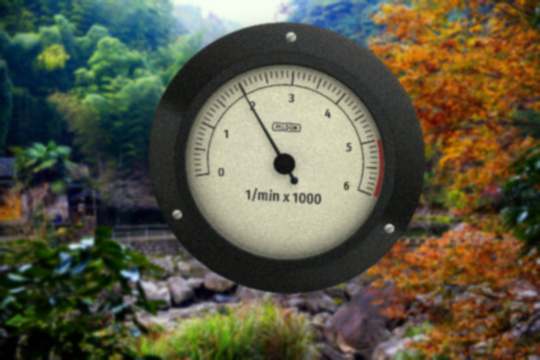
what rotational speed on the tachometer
2000 rpm
